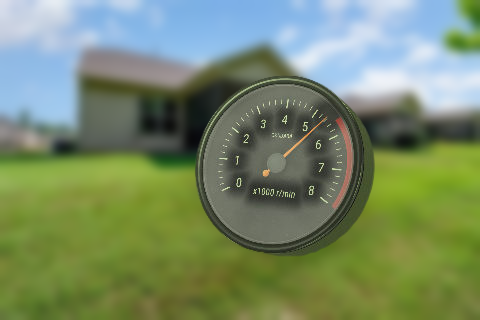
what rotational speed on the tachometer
5400 rpm
